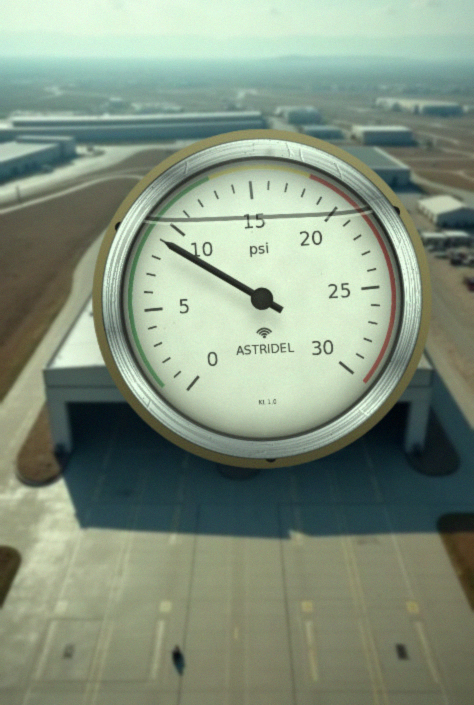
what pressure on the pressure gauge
9 psi
